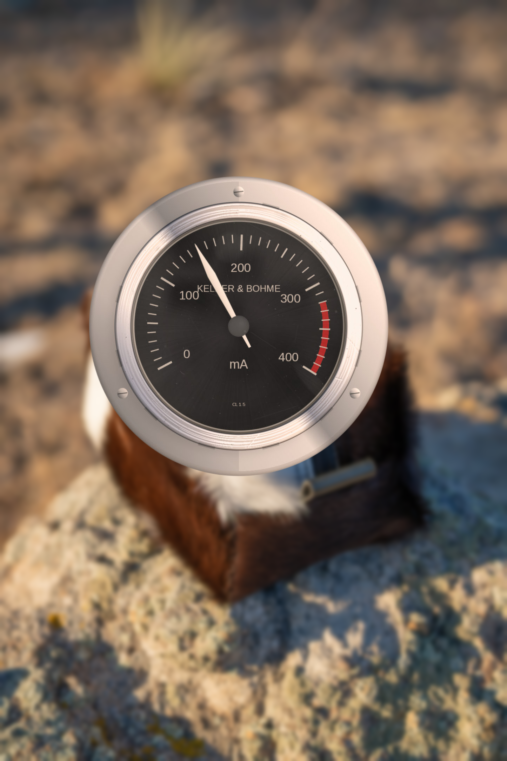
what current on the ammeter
150 mA
